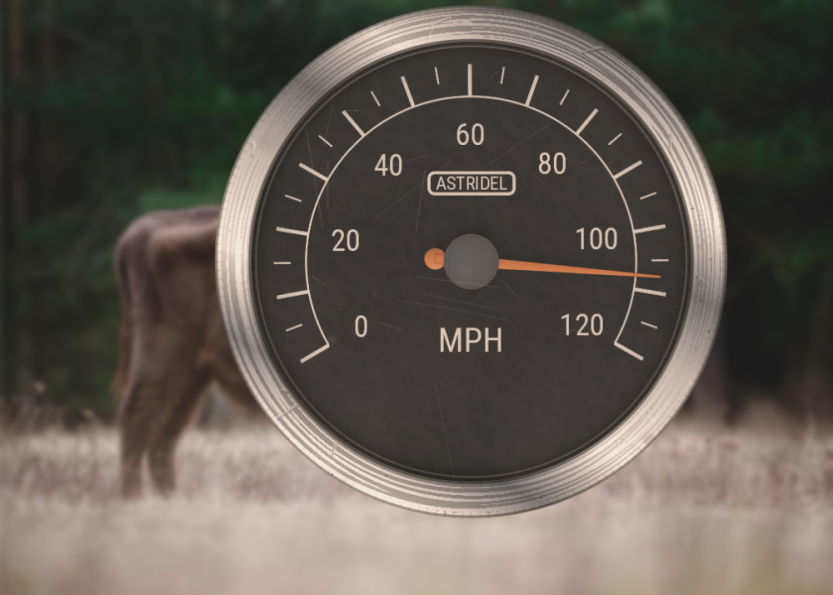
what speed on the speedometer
107.5 mph
